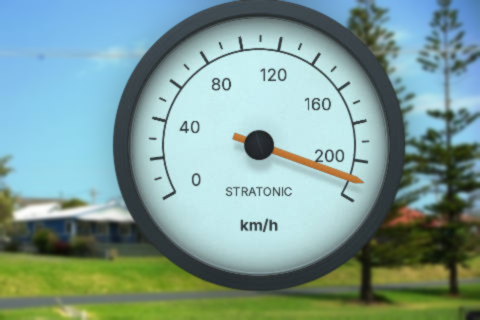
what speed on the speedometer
210 km/h
